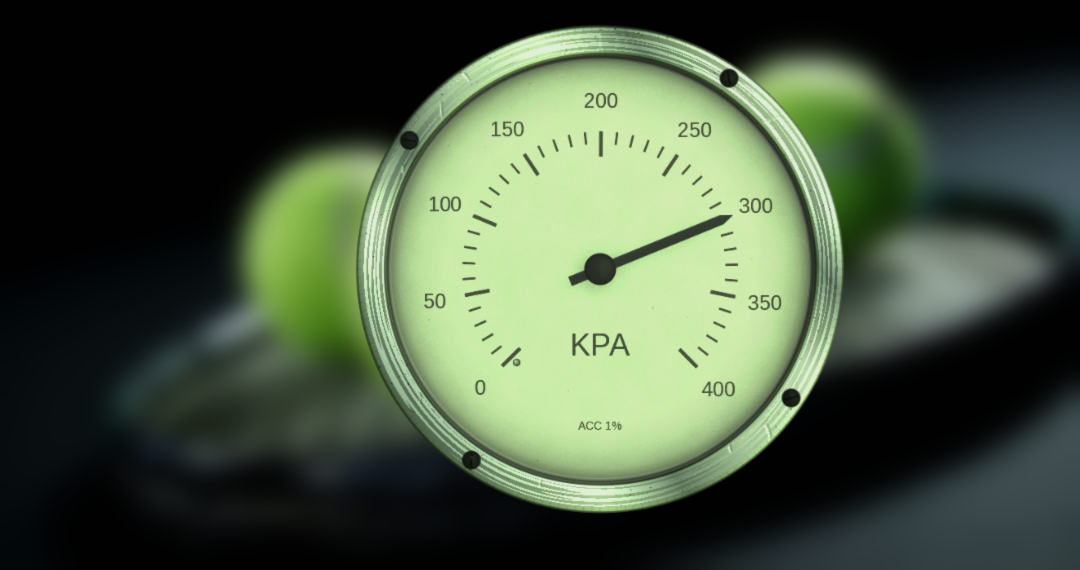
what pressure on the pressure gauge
300 kPa
